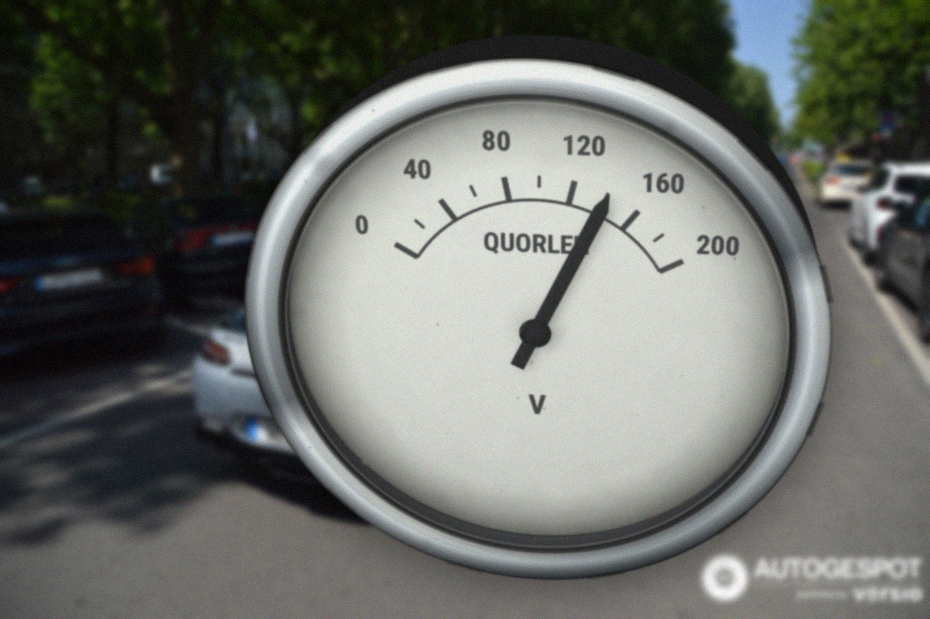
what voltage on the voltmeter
140 V
